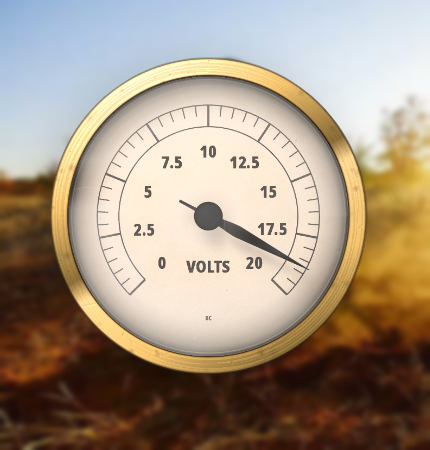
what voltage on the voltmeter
18.75 V
